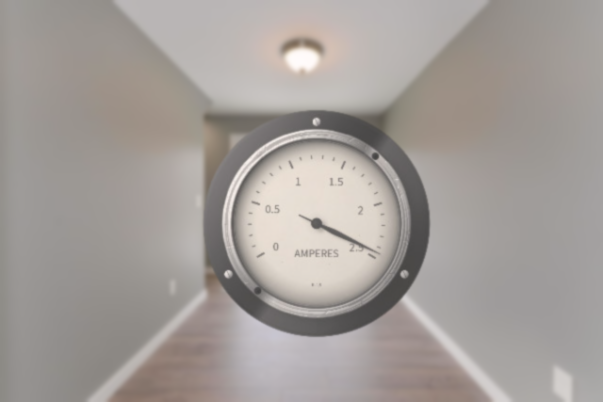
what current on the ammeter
2.45 A
